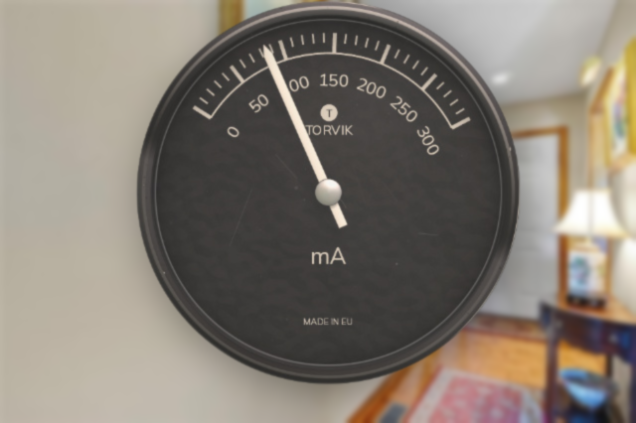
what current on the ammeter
85 mA
